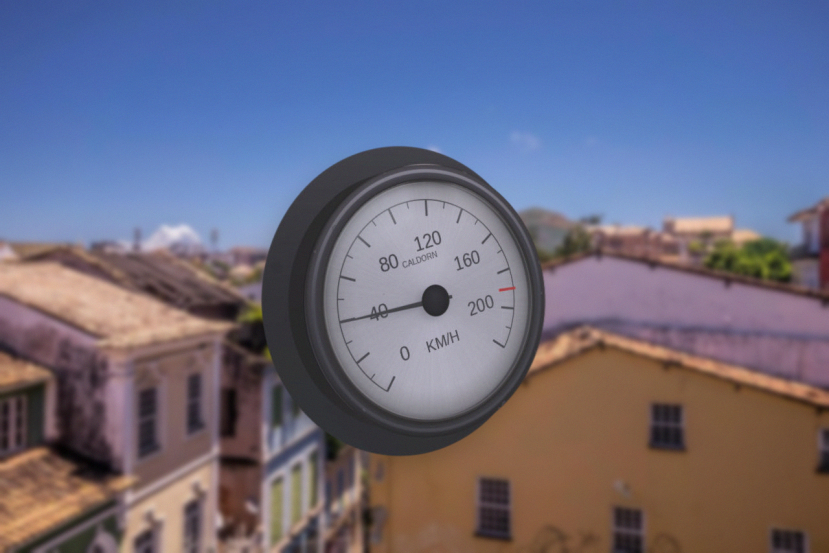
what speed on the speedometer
40 km/h
